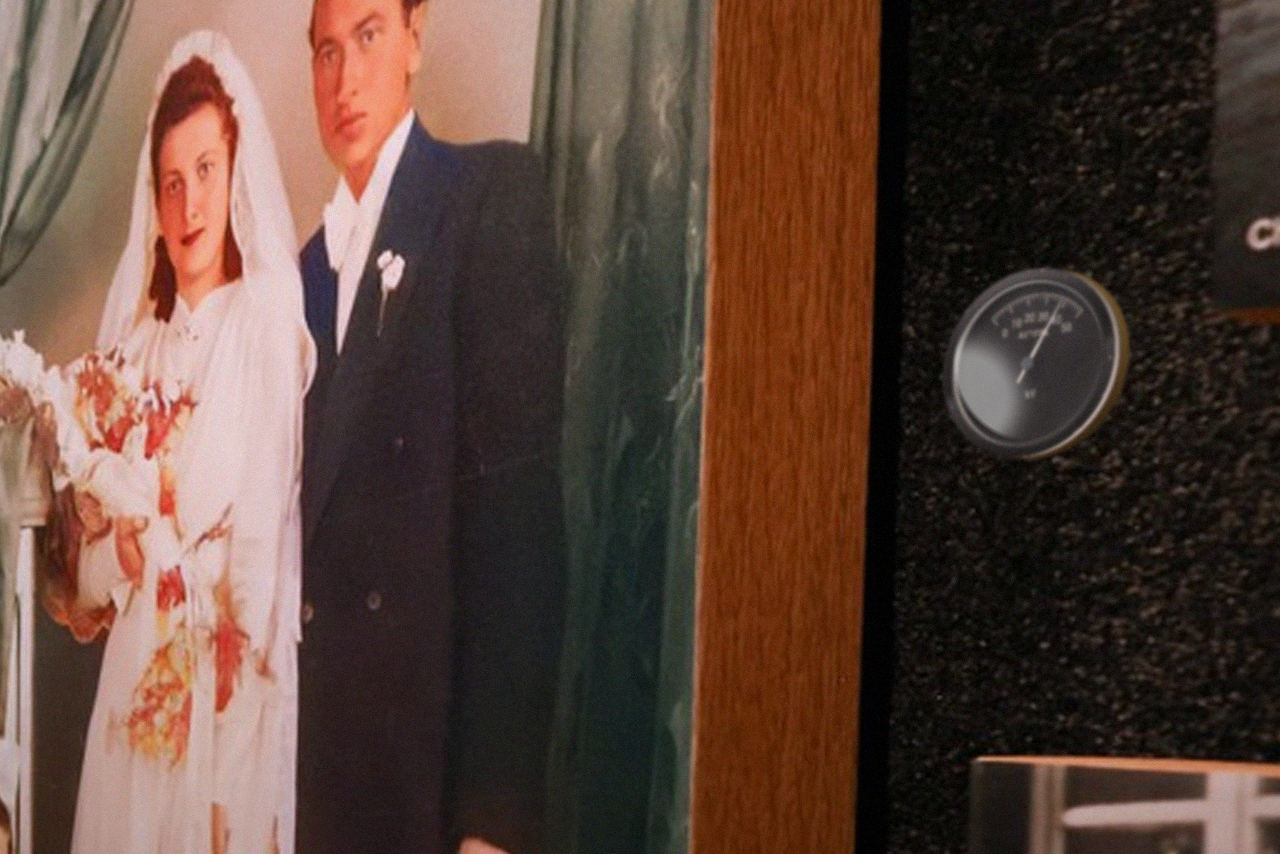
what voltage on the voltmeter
40 kV
